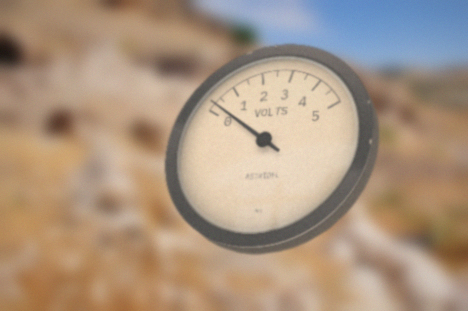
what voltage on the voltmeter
0.25 V
